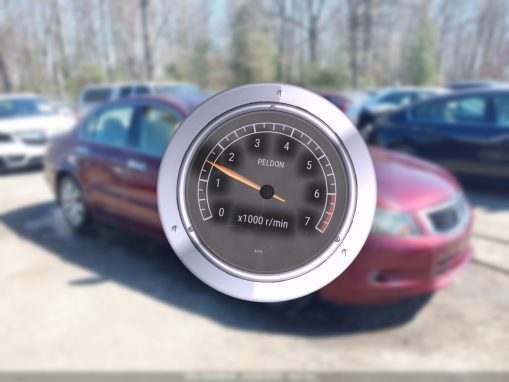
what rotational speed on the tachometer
1500 rpm
